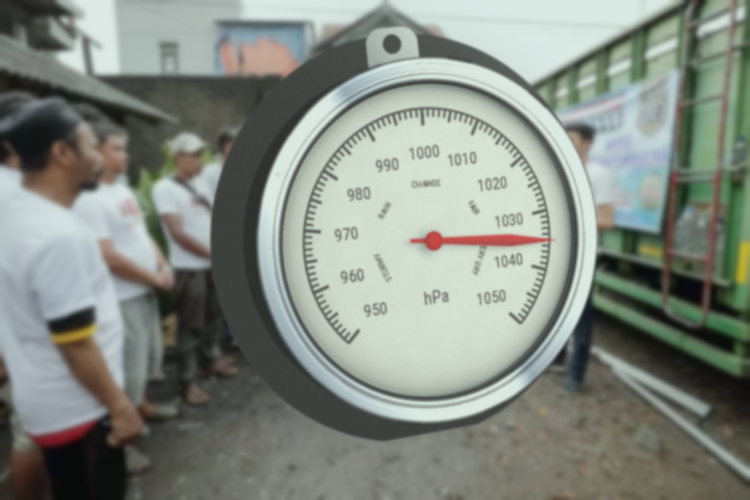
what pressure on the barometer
1035 hPa
